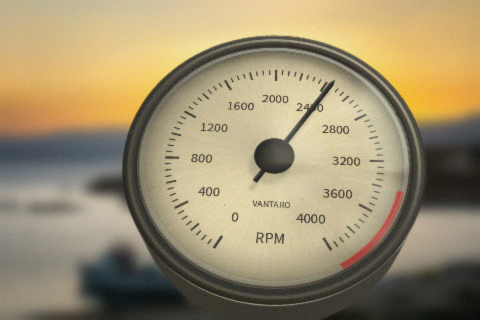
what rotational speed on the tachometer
2450 rpm
